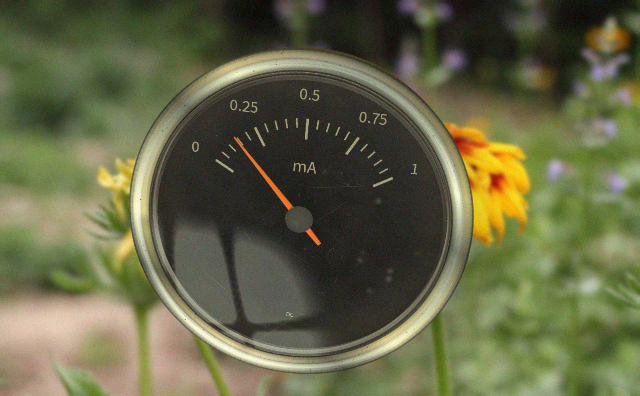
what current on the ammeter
0.15 mA
